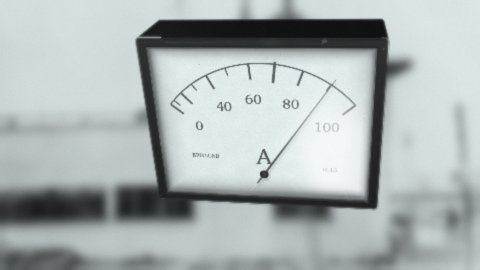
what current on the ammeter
90 A
